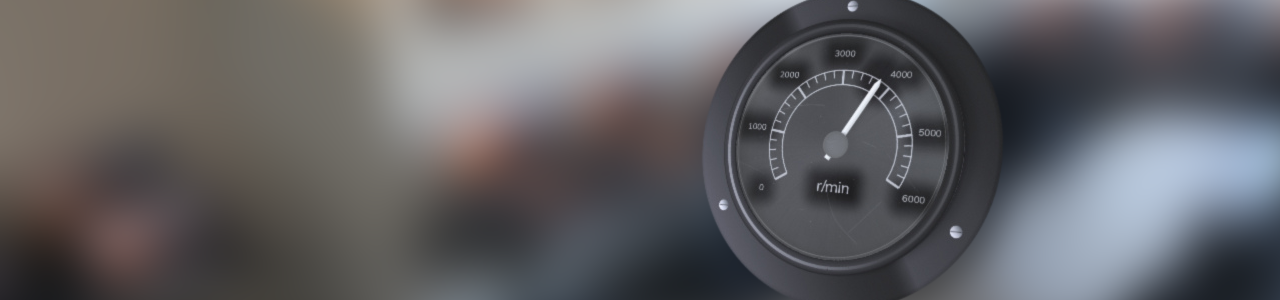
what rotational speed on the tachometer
3800 rpm
